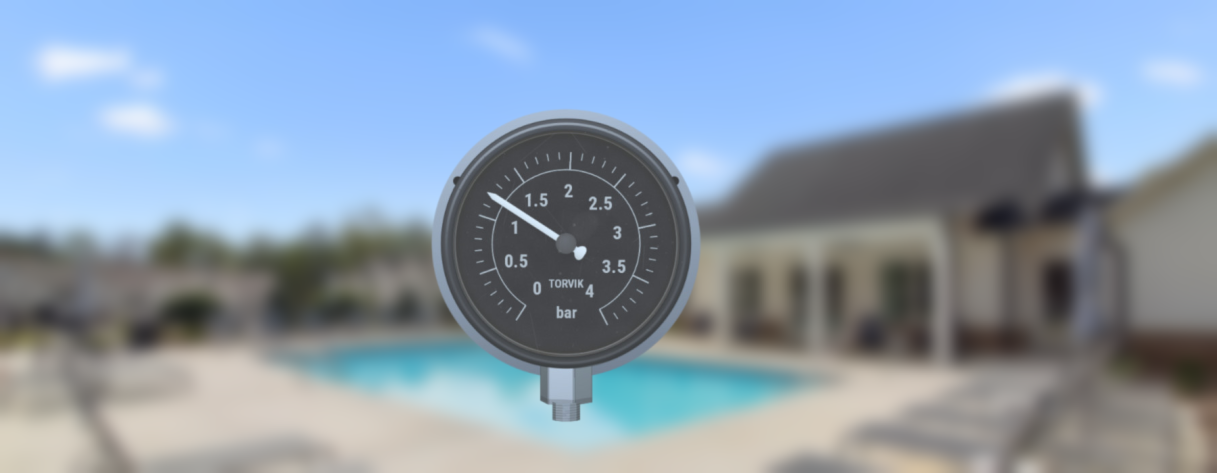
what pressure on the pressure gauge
1.2 bar
